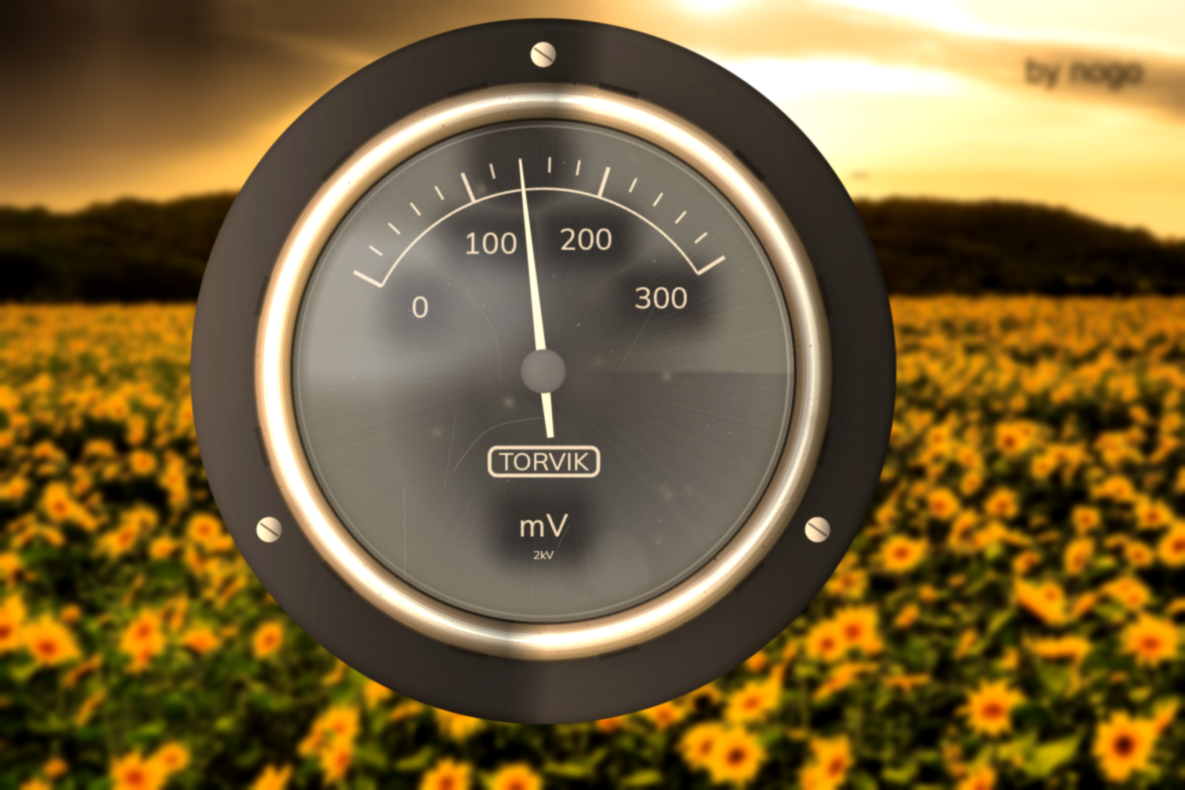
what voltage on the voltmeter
140 mV
